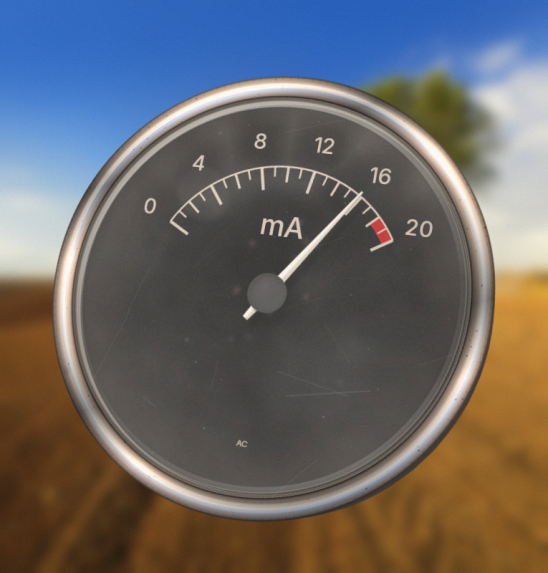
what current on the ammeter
16 mA
